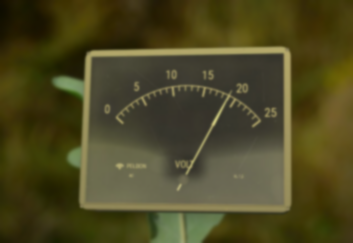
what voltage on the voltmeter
19 V
